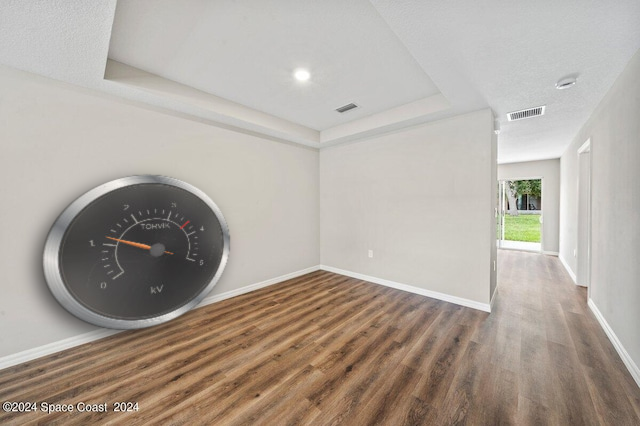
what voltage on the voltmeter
1.2 kV
